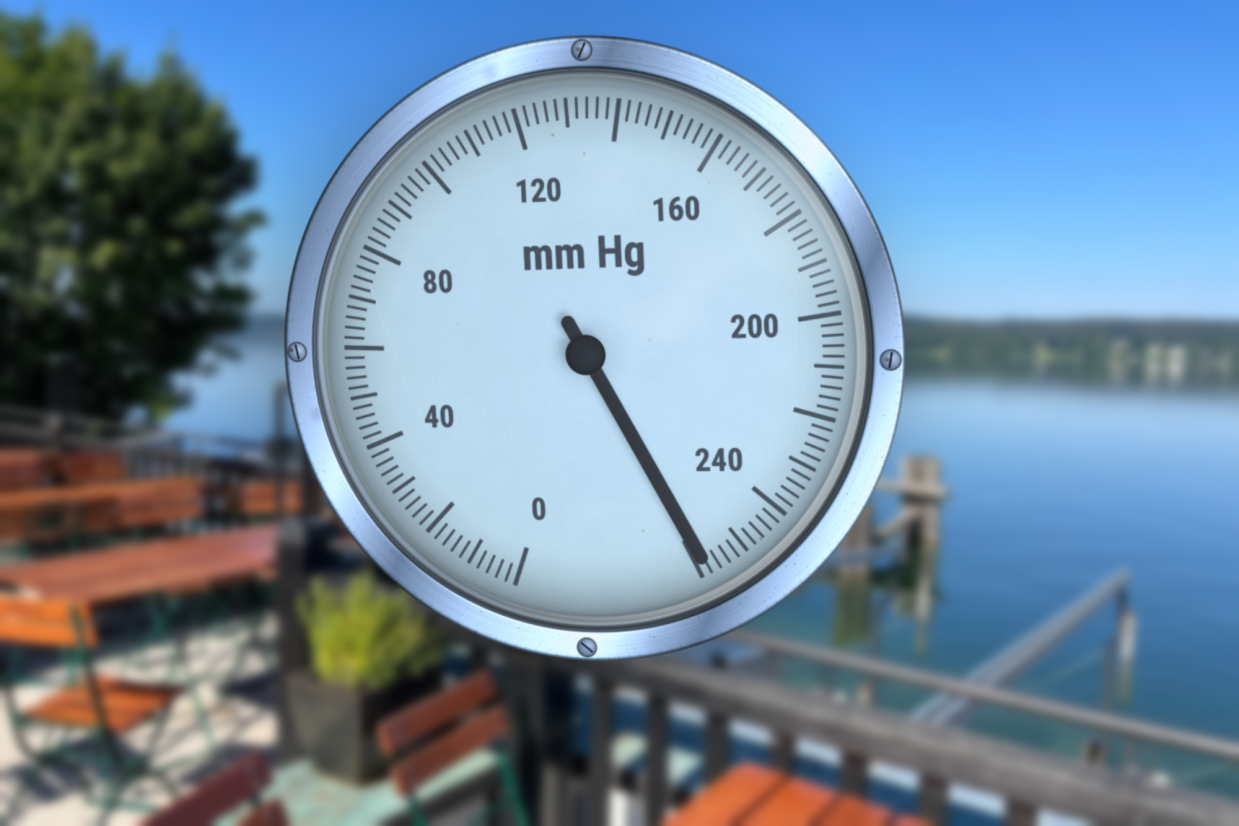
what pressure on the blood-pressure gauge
258 mmHg
